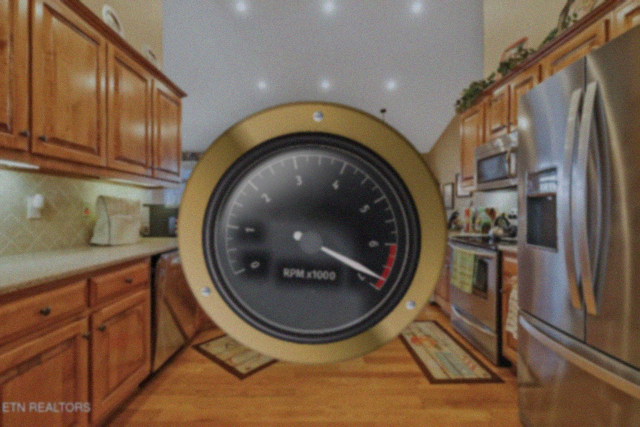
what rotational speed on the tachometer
6750 rpm
